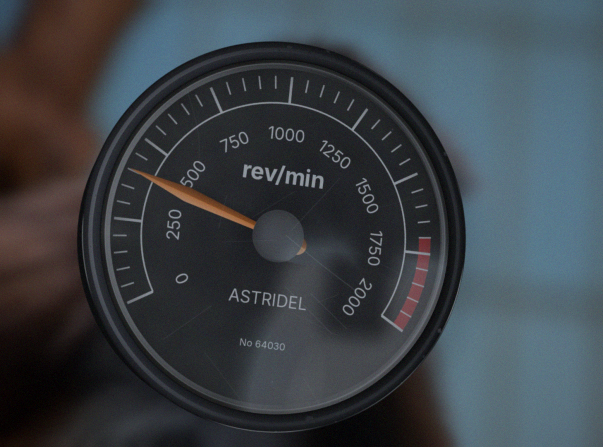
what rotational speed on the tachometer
400 rpm
